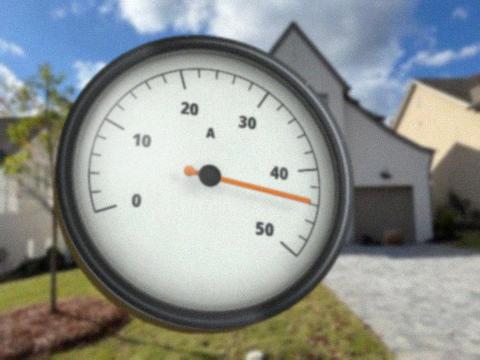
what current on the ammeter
44 A
